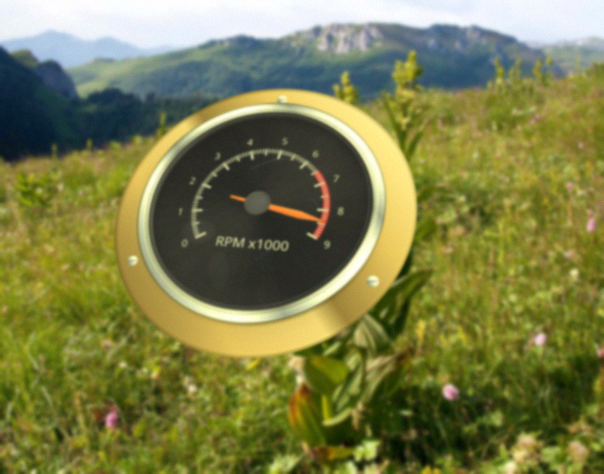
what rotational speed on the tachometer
8500 rpm
